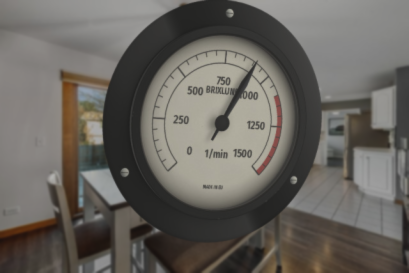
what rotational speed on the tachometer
900 rpm
